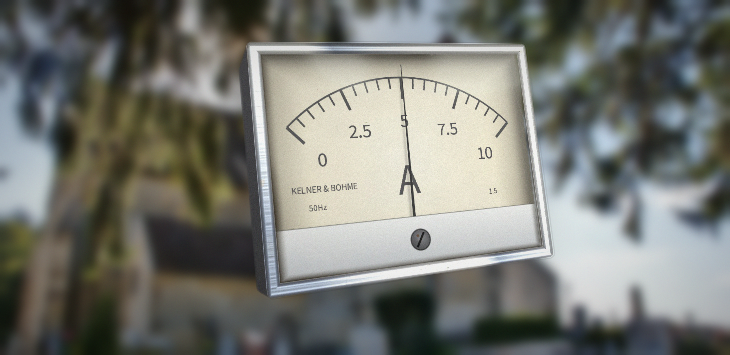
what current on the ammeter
5 A
